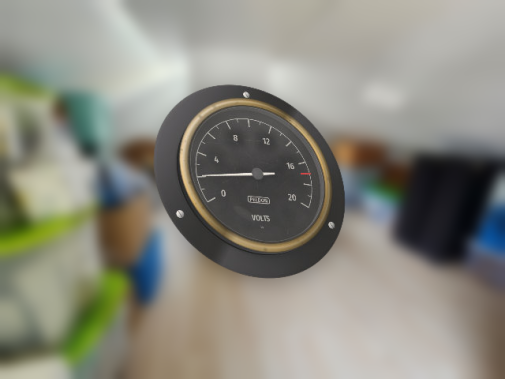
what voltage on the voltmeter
2 V
